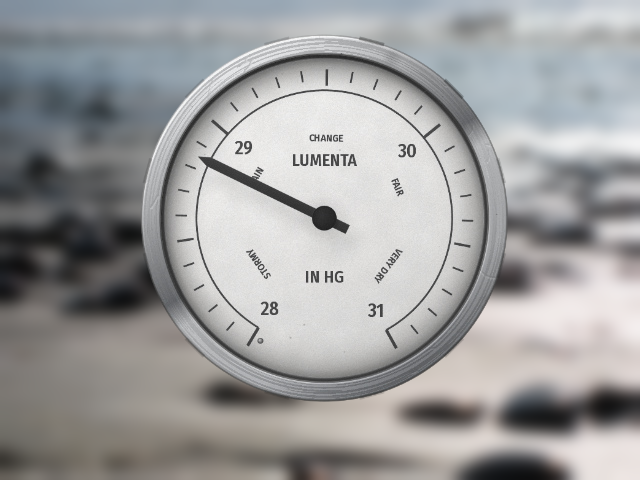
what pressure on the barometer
28.85 inHg
